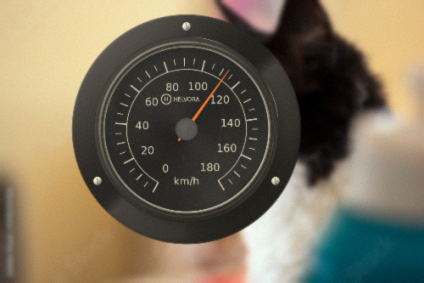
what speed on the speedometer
112.5 km/h
